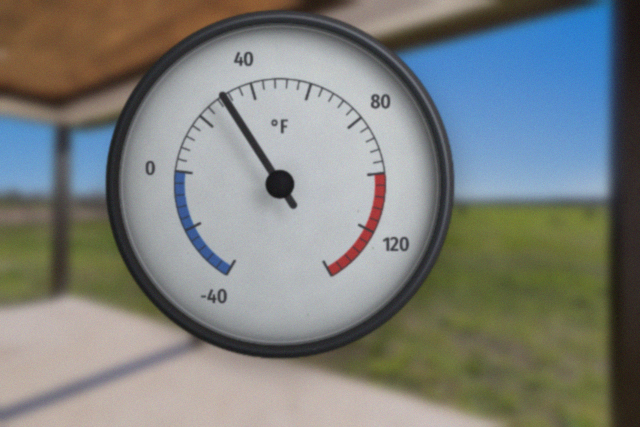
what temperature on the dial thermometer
30 °F
